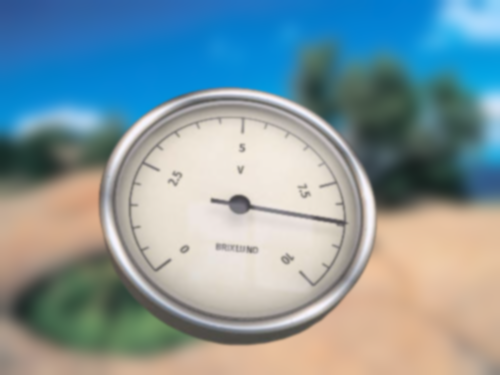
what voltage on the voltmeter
8.5 V
